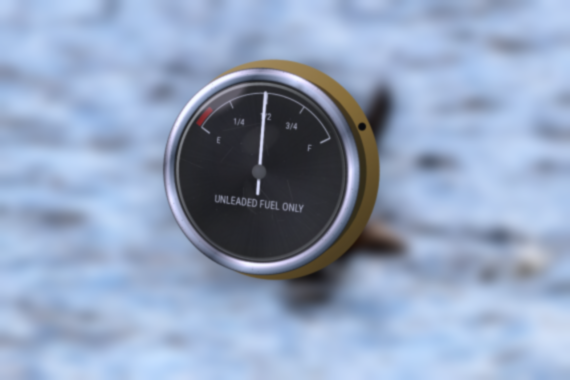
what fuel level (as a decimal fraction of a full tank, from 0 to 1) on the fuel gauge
0.5
